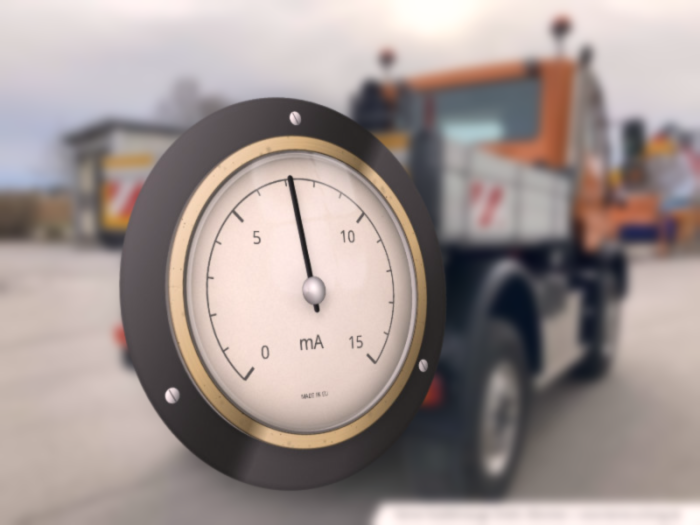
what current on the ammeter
7 mA
